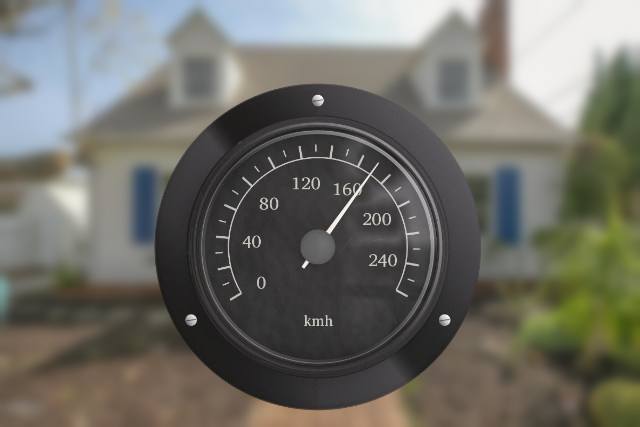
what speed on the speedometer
170 km/h
